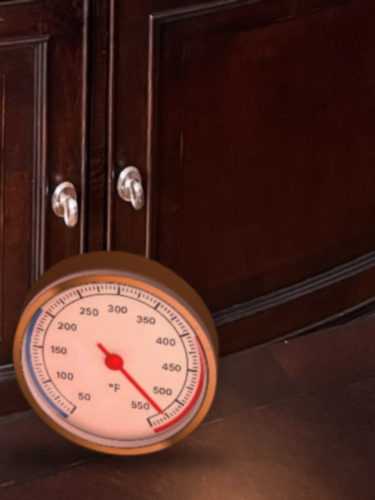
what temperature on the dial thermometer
525 °F
